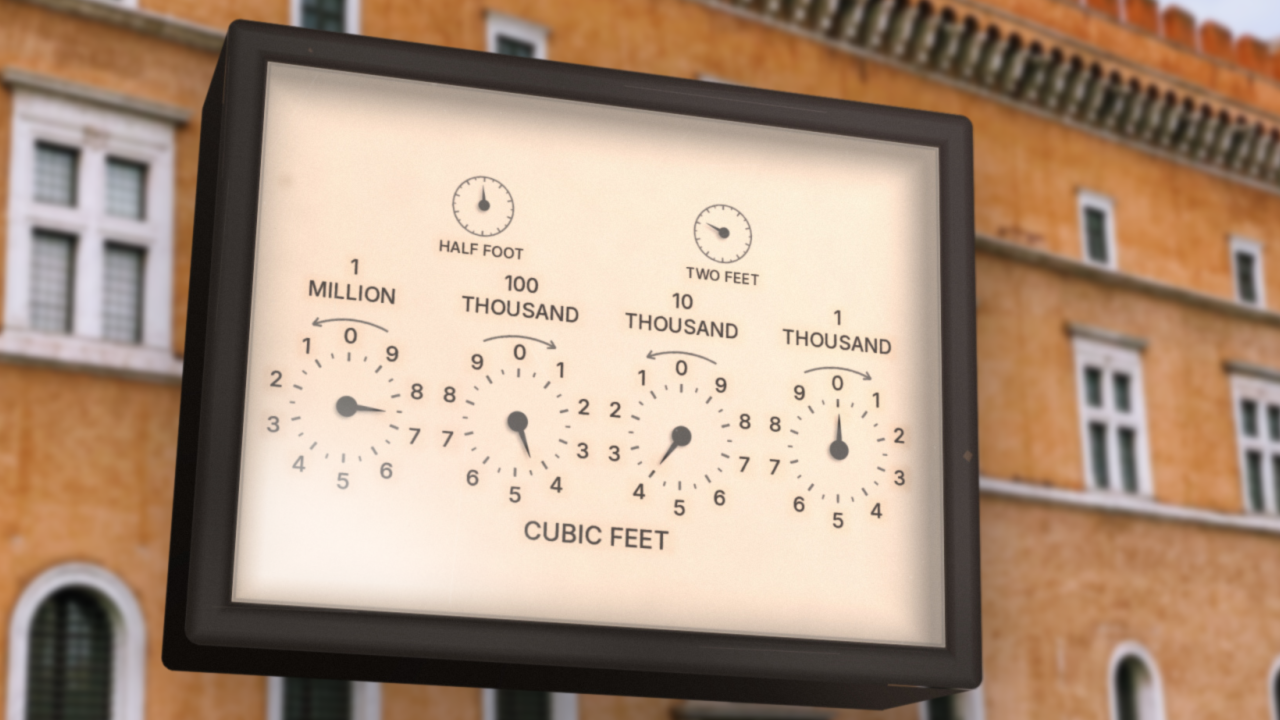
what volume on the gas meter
744000 ft³
